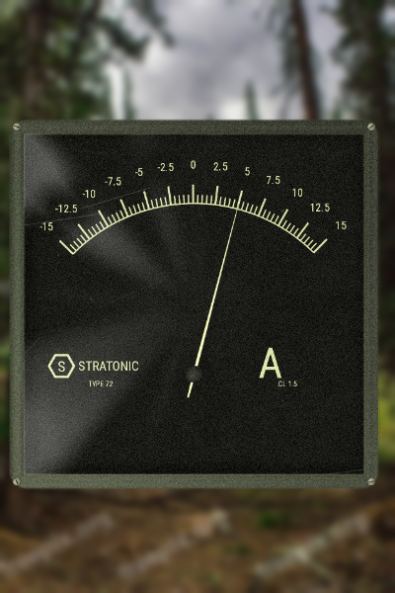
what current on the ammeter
5 A
